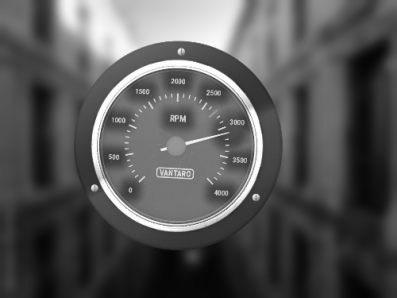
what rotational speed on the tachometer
3100 rpm
